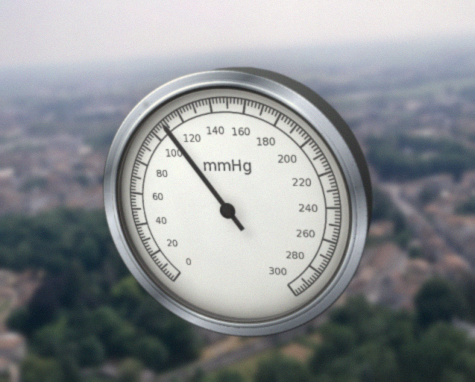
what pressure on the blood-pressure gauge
110 mmHg
